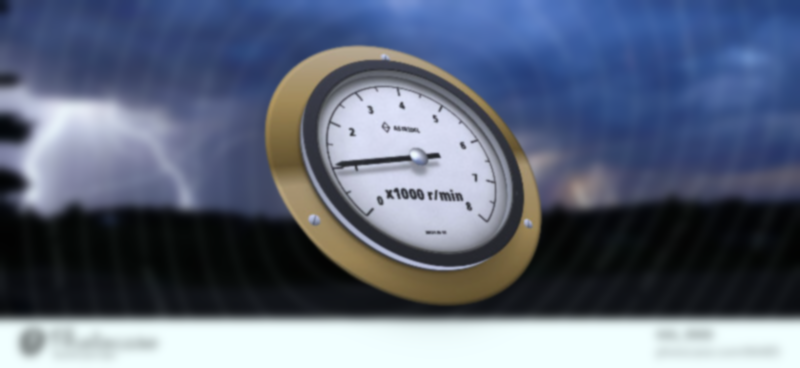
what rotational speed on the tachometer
1000 rpm
